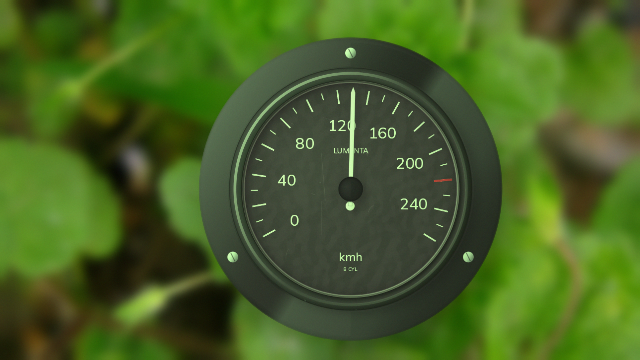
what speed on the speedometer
130 km/h
